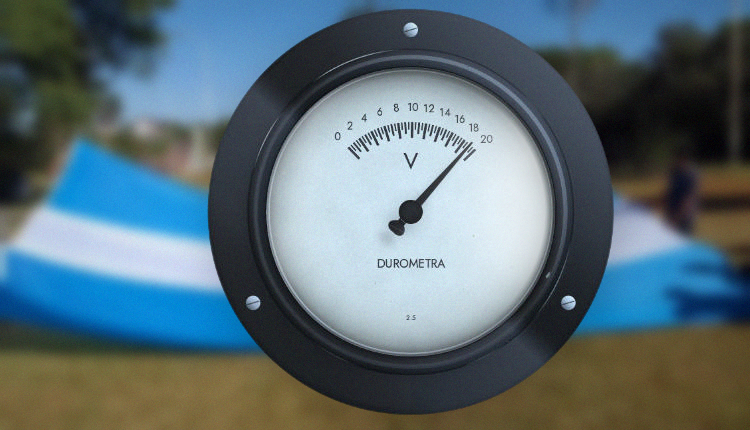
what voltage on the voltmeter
19 V
